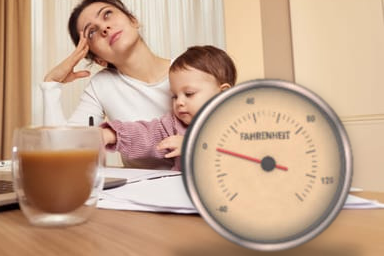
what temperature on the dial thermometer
0 °F
